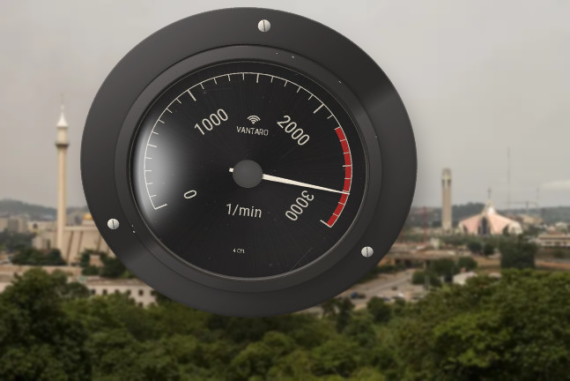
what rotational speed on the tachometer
2700 rpm
